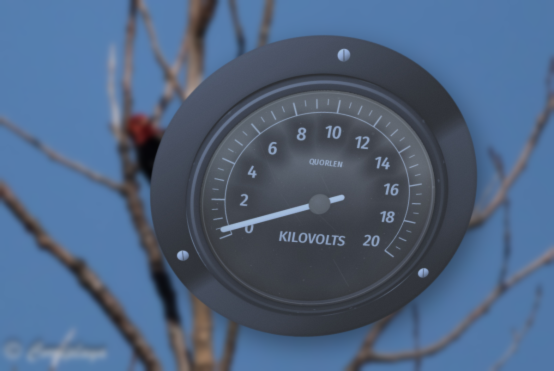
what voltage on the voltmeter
0.5 kV
